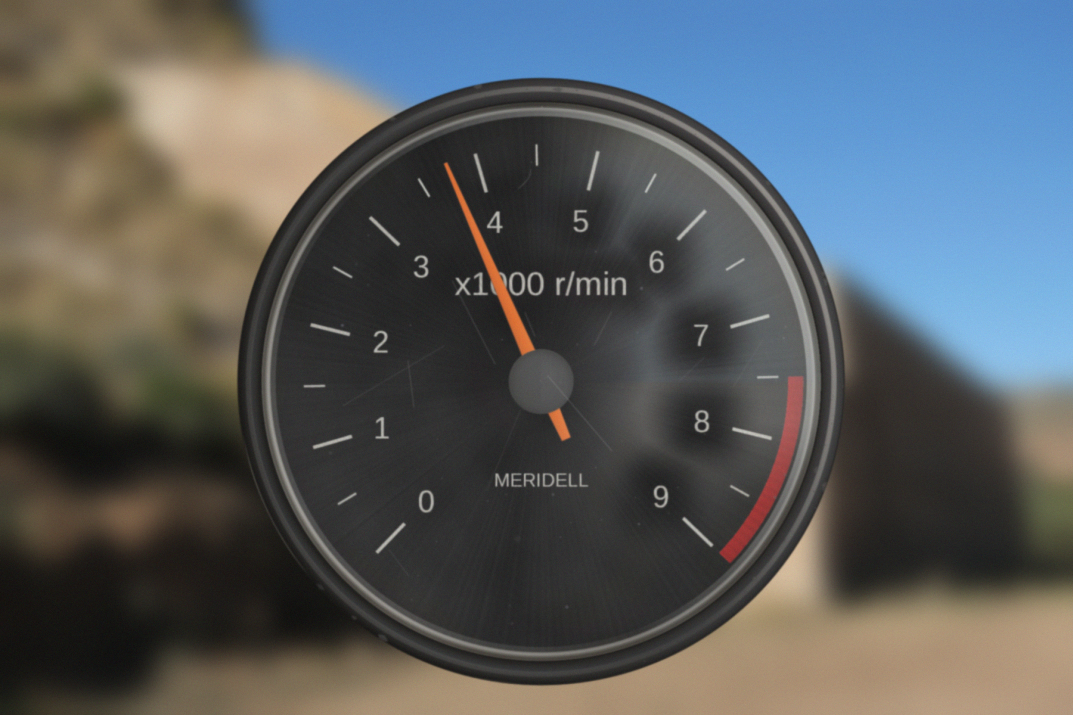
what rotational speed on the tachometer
3750 rpm
